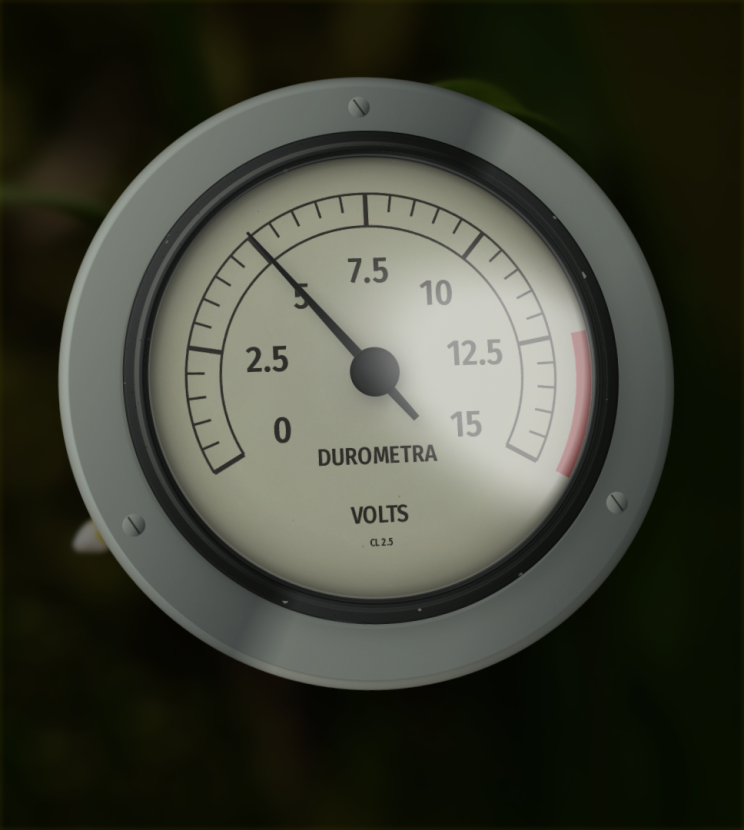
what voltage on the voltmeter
5 V
